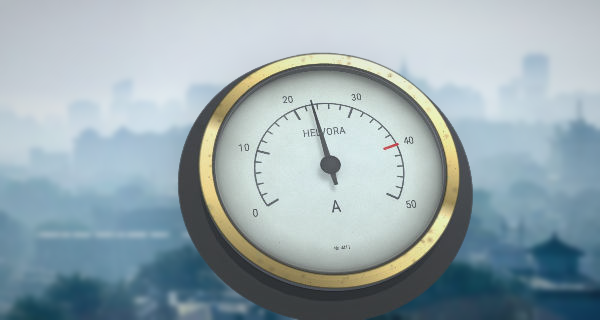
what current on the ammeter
23 A
